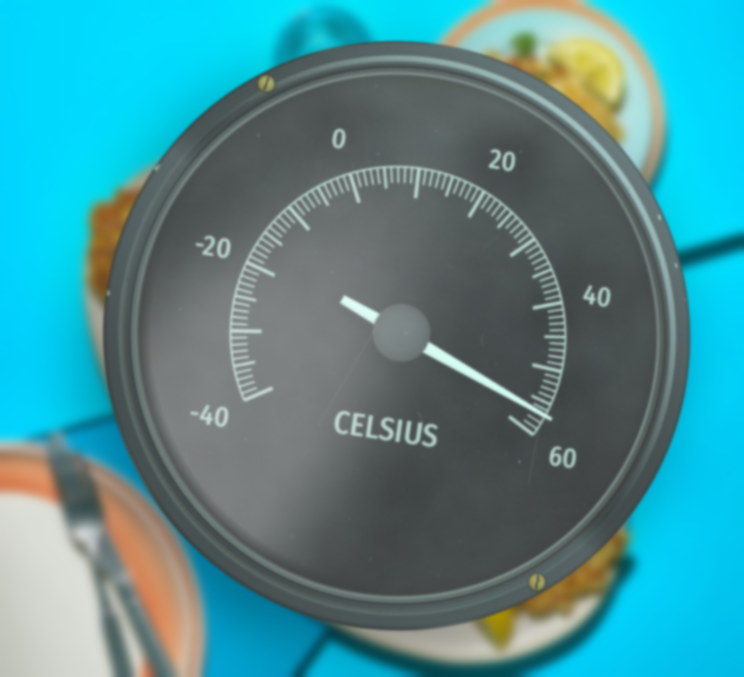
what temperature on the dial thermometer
57 °C
